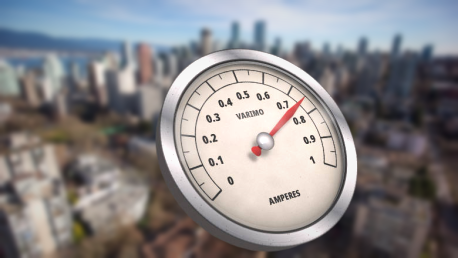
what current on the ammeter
0.75 A
